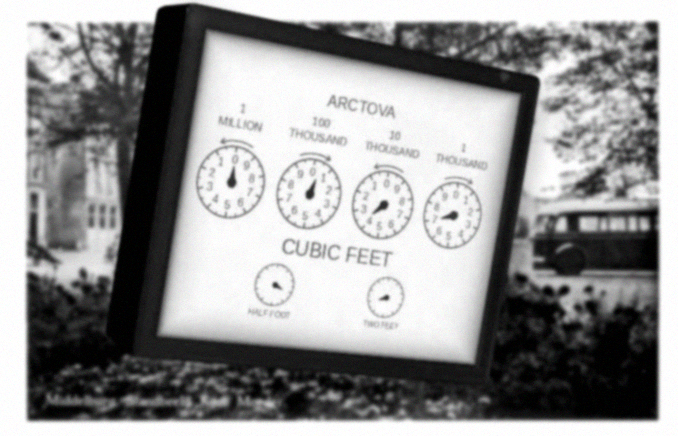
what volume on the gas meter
3700 ft³
